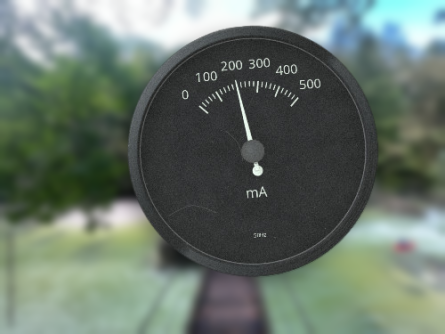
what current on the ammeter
200 mA
